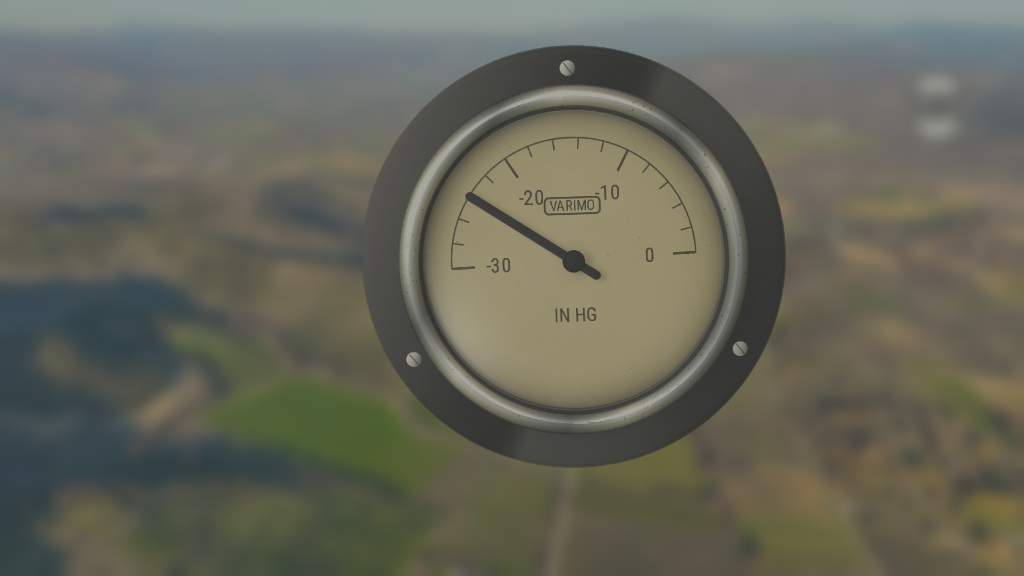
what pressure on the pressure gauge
-24 inHg
